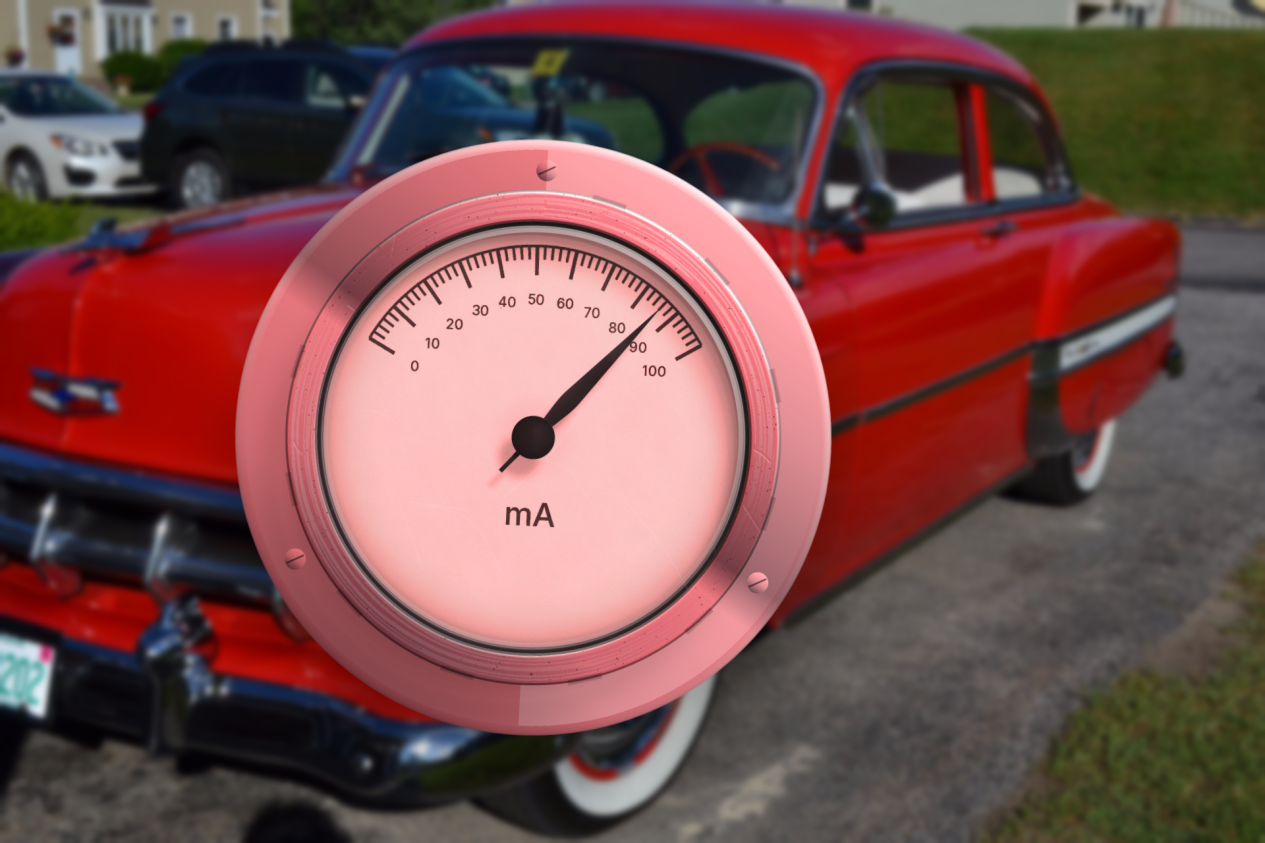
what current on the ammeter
86 mA
